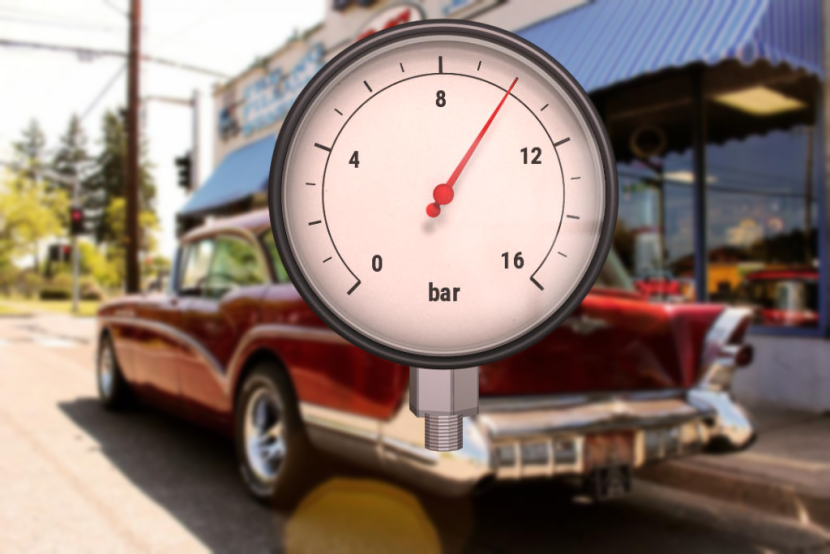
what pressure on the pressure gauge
10 bar
